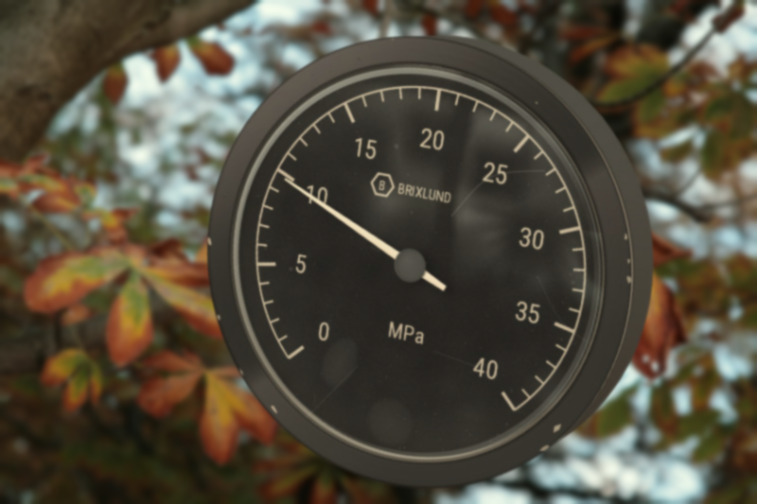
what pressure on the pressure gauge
10 MPa
